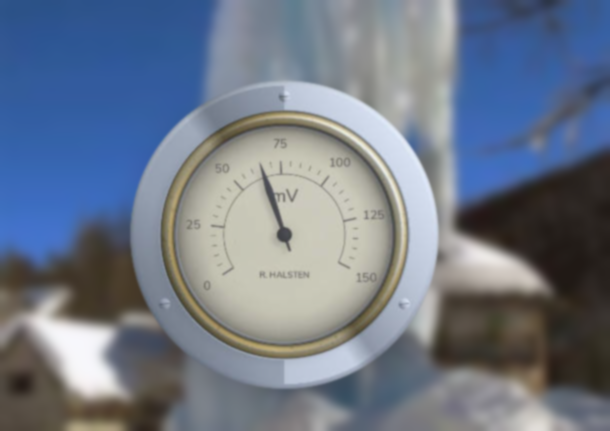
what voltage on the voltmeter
65 mV
